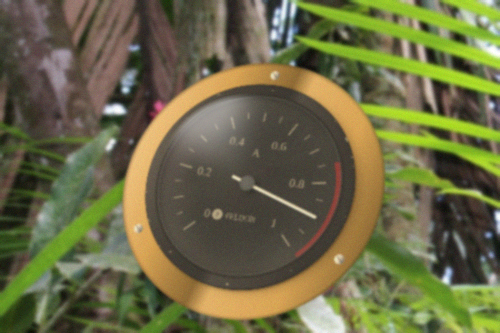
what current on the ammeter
0.9 A
